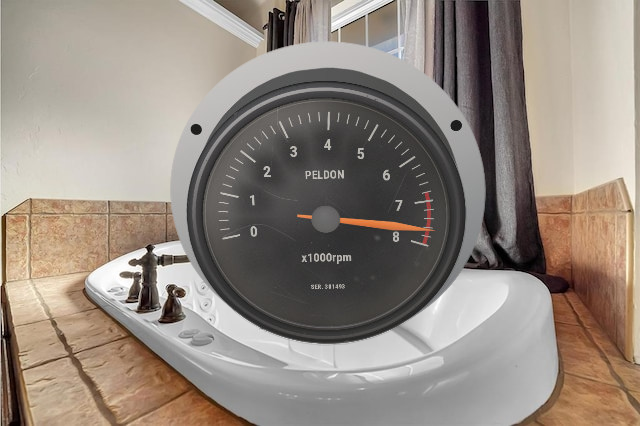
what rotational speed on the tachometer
7600 rpm
